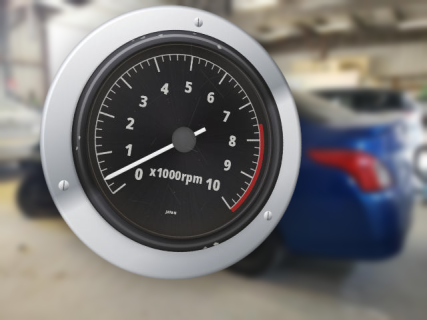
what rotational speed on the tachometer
400 rpm
